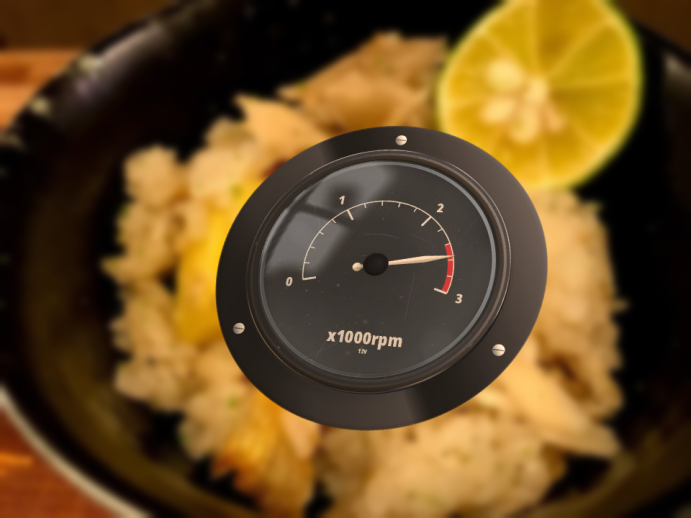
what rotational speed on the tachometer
2600 rpm
